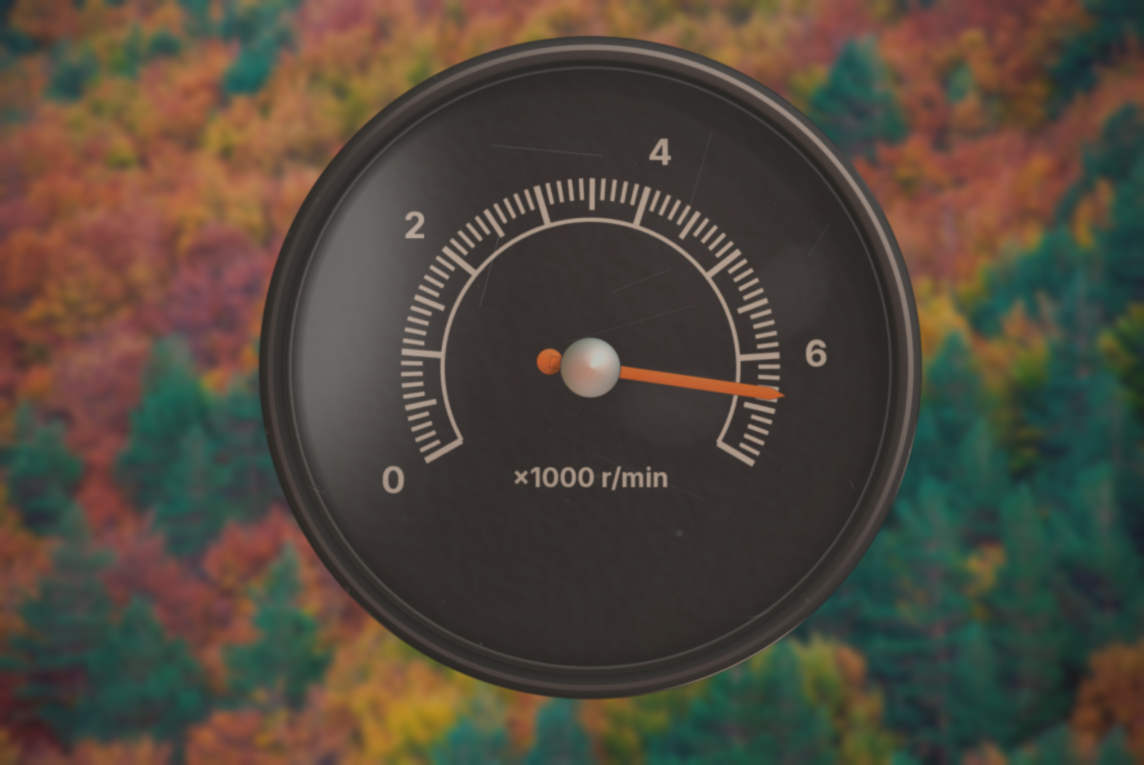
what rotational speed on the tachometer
6350 rpm
